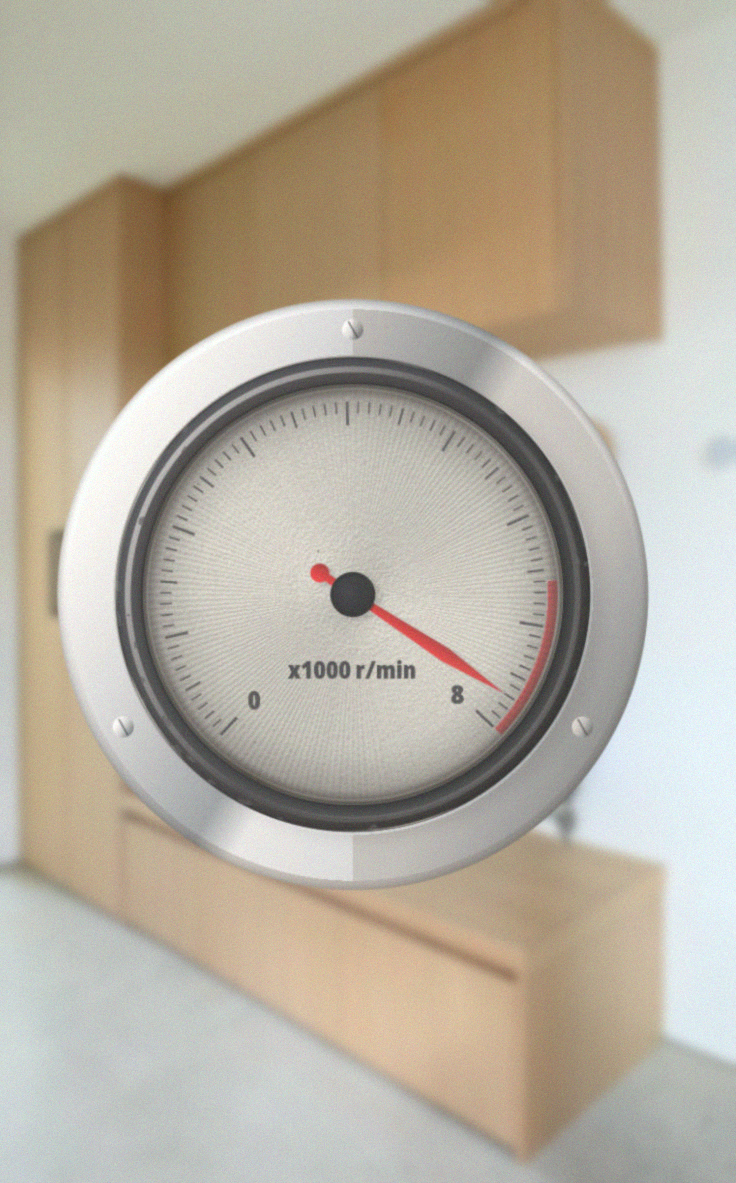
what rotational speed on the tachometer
7700 rpm
